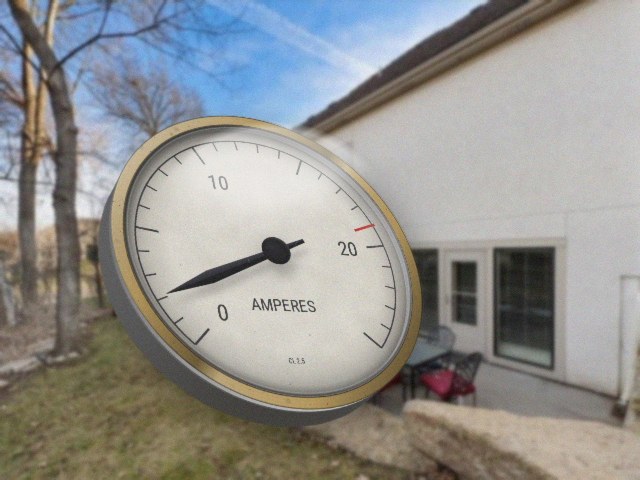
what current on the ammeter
2 A
